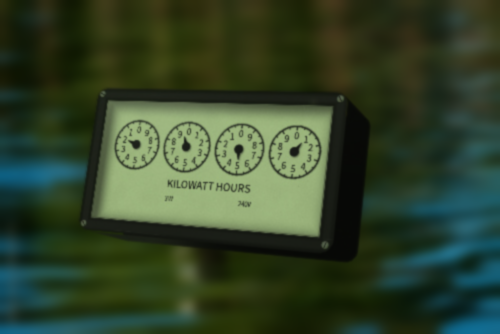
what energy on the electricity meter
1951 kWh
